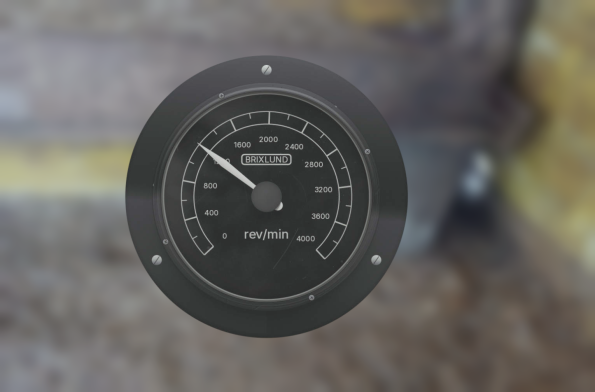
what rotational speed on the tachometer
1200 rpm
